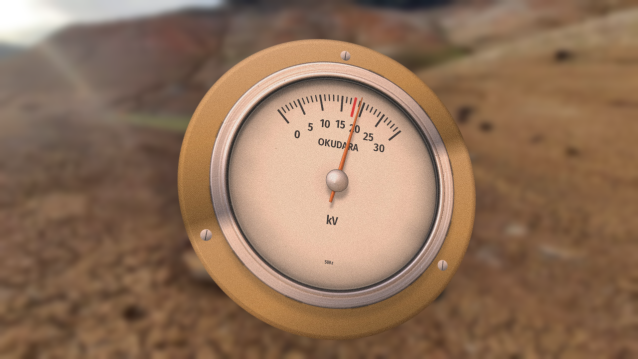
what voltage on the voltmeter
19 kV
